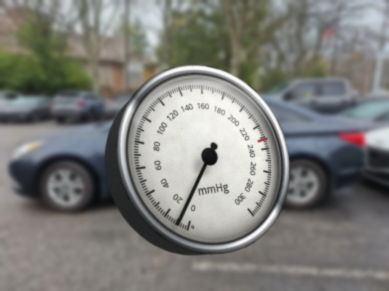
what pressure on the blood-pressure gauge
10 mmHg
